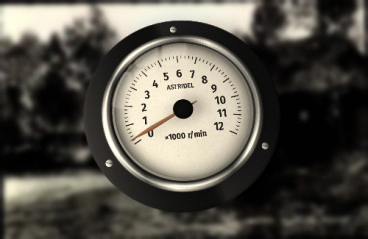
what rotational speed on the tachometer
200 rpm
